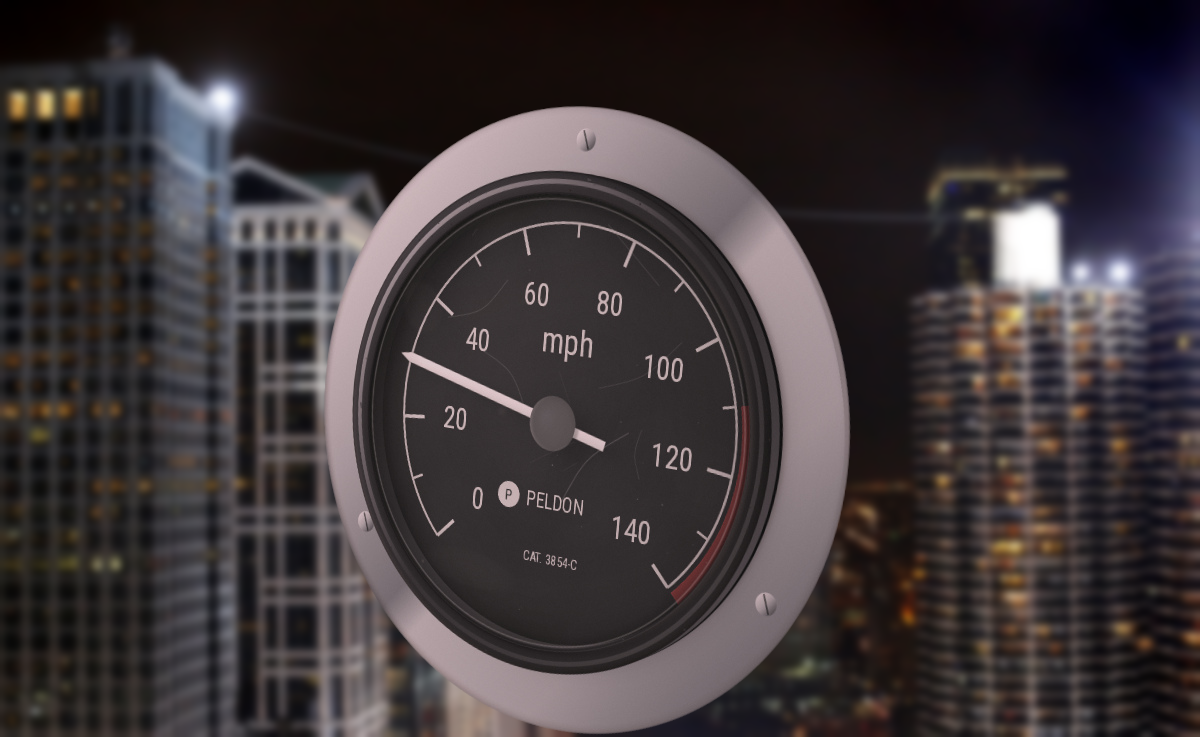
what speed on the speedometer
30 mph
